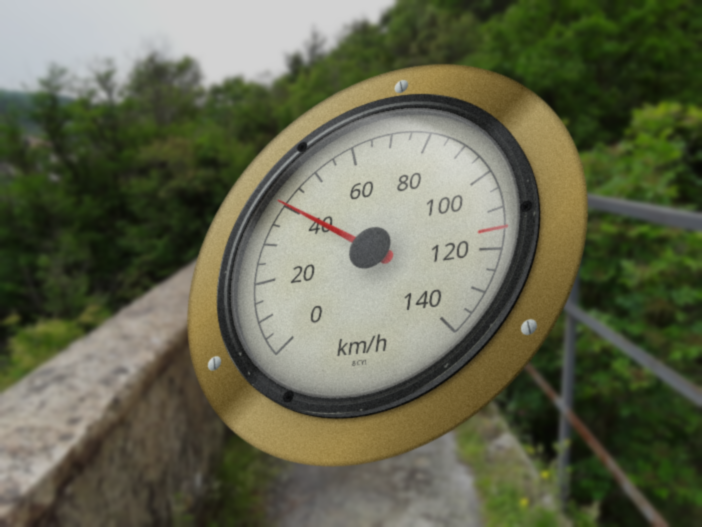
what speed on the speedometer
40 km/h
